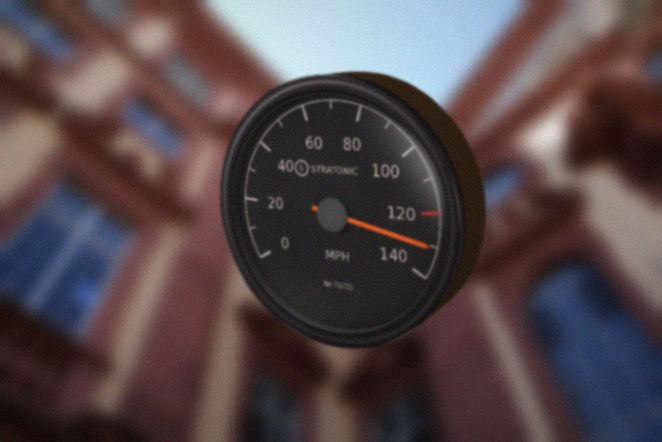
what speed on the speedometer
130 mph
